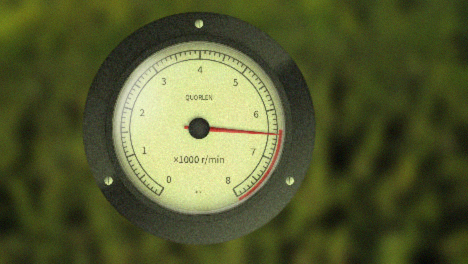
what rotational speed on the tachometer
6500 rpm
